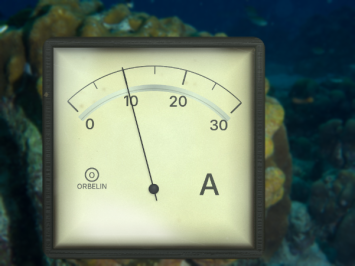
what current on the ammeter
10 A
